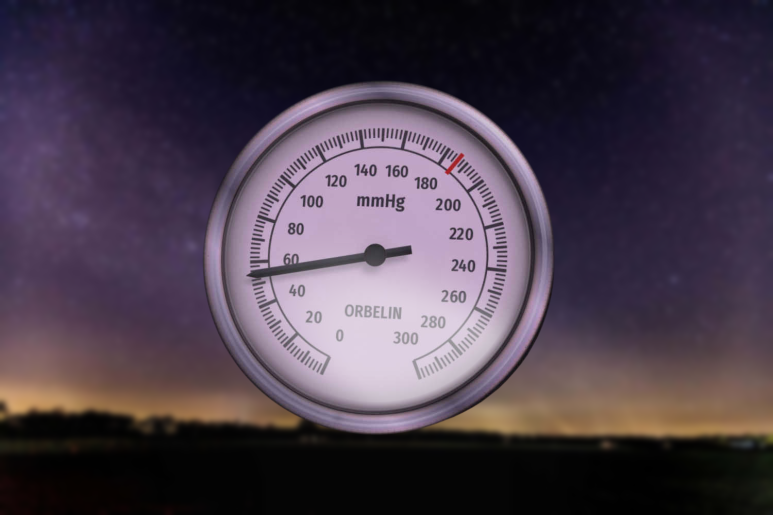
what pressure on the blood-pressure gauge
54 mmHg
